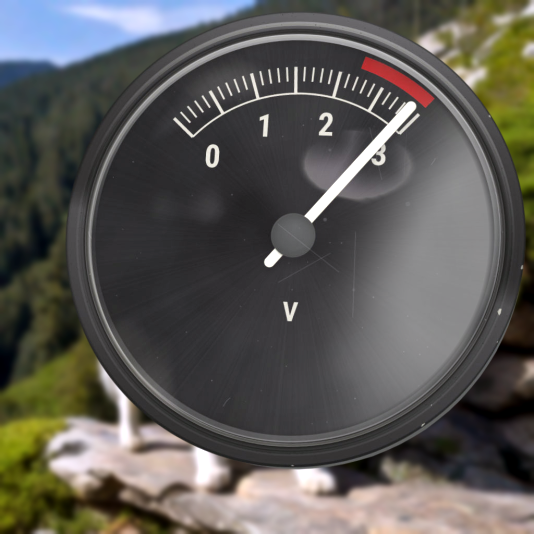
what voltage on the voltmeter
2.9 V
